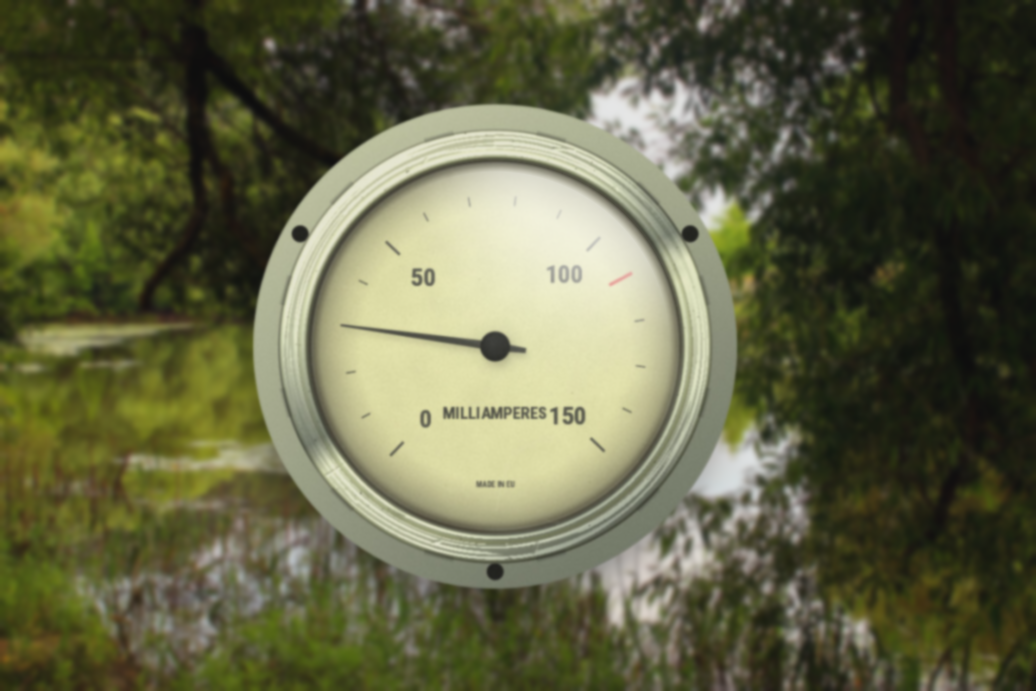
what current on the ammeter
30 mA
